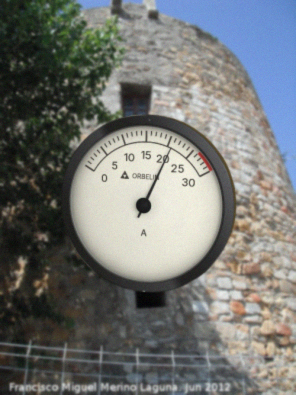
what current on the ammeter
21 A
